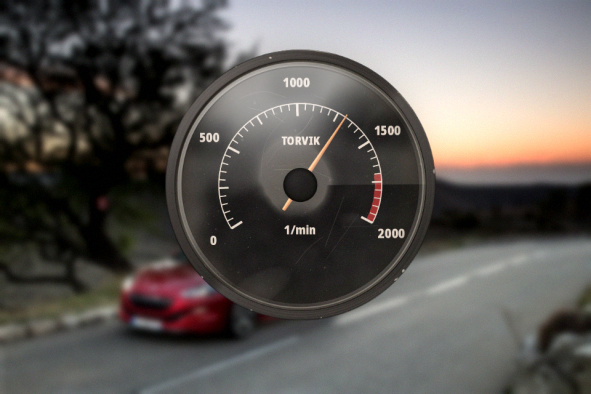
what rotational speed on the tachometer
1300 rpm
